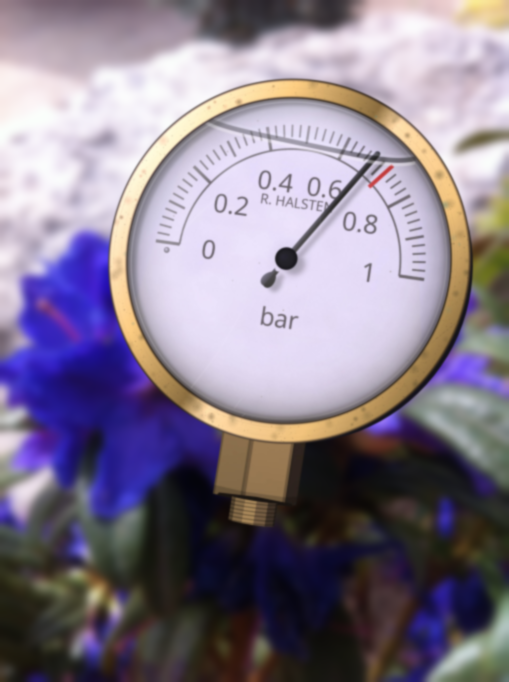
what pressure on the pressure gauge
0.68 bar
